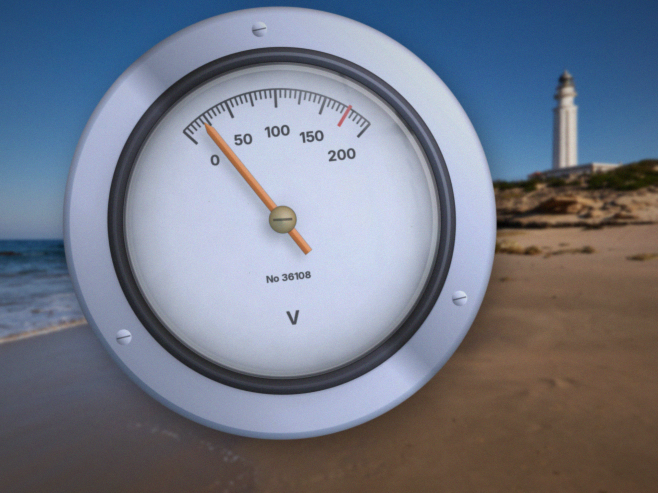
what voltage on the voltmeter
20 V
